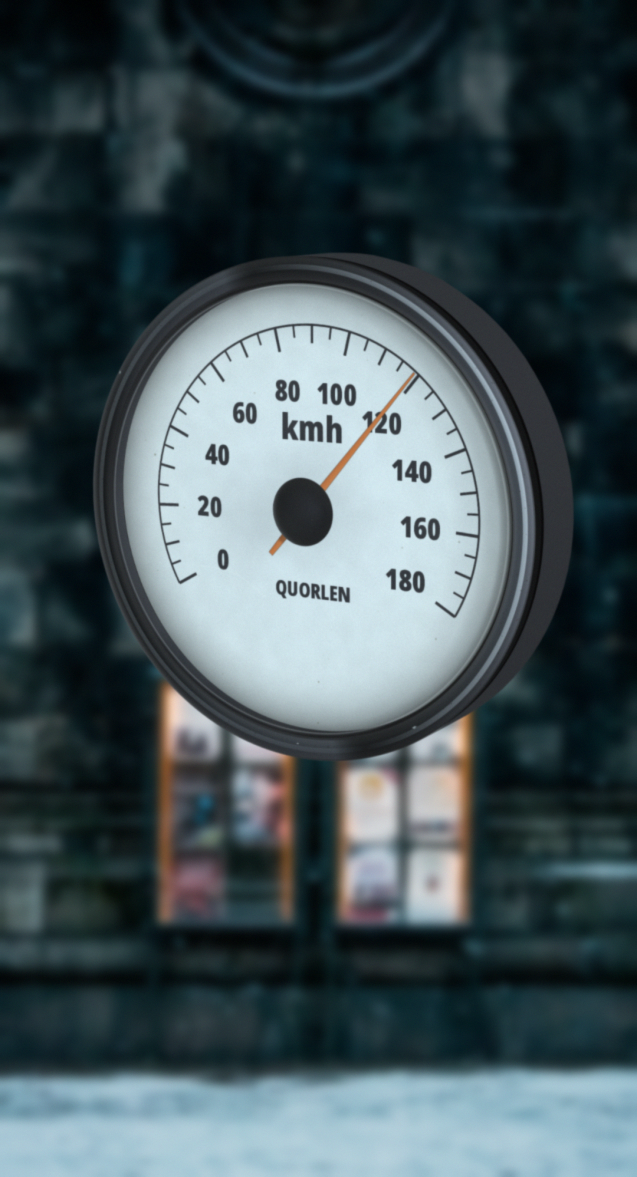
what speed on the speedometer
120 km/h
